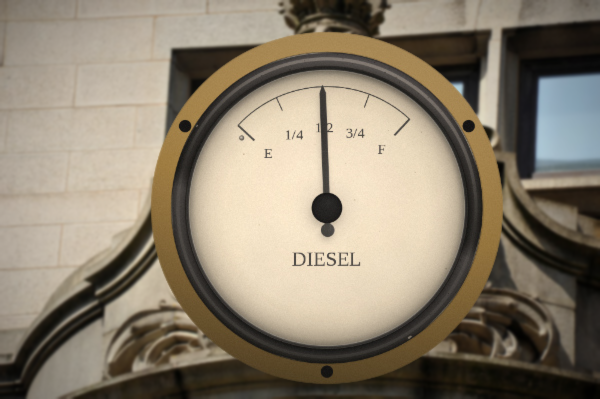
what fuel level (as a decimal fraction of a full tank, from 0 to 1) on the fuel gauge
0.5
